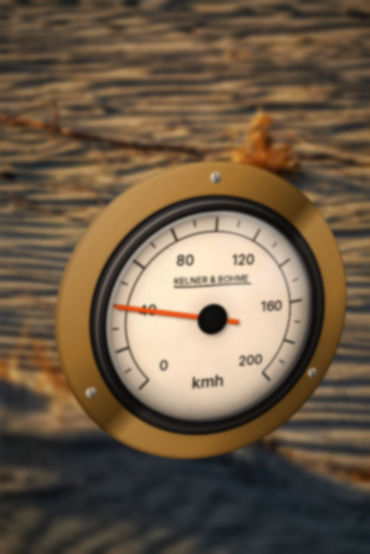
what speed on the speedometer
40 km/h
